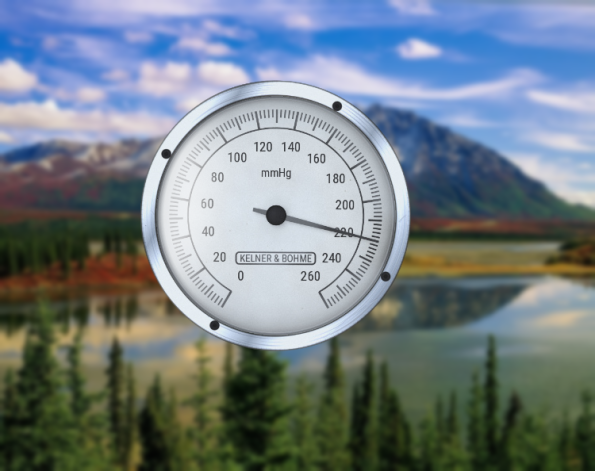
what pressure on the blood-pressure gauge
220 mmHg
